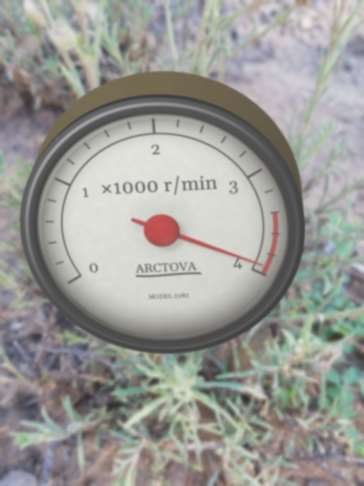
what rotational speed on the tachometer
3900 rpm
